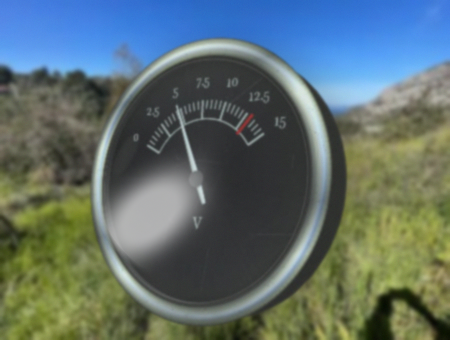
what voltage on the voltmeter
5 V
